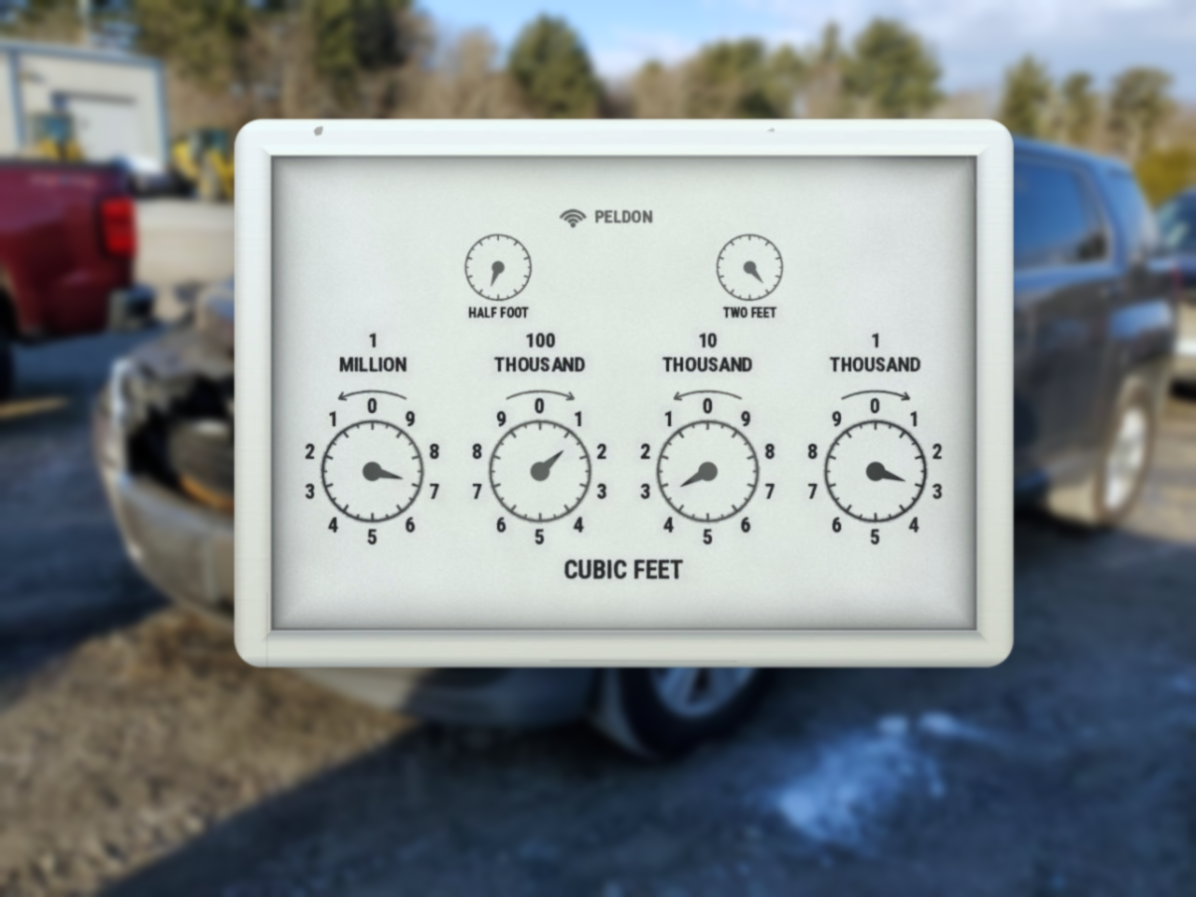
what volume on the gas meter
713300 ft³
